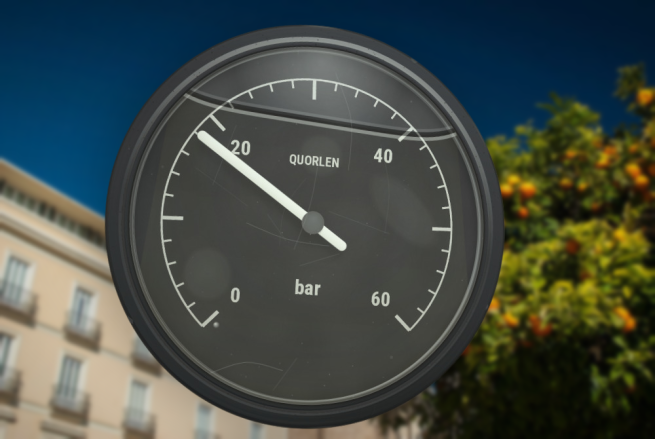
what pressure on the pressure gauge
18 bar
